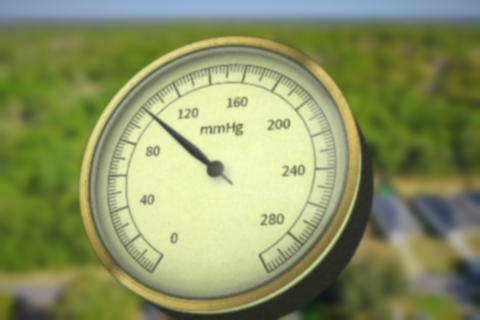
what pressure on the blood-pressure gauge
100 mmHg
